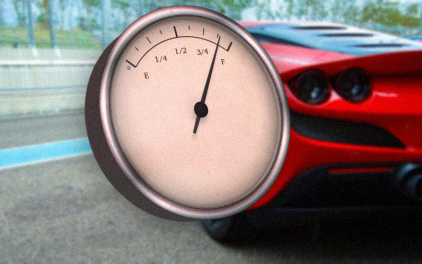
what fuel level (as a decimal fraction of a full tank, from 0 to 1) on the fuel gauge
0.875
